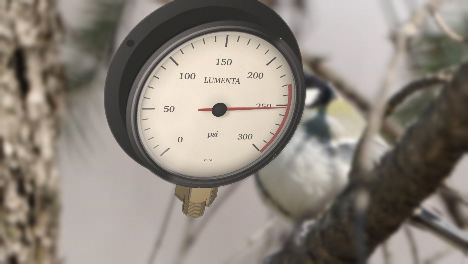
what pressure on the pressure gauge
250 psi
